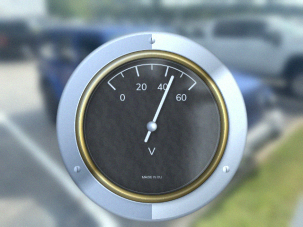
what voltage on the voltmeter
45 V
